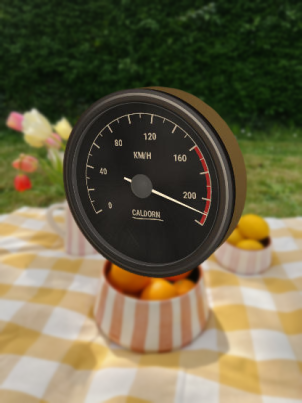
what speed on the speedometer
210 km/h
